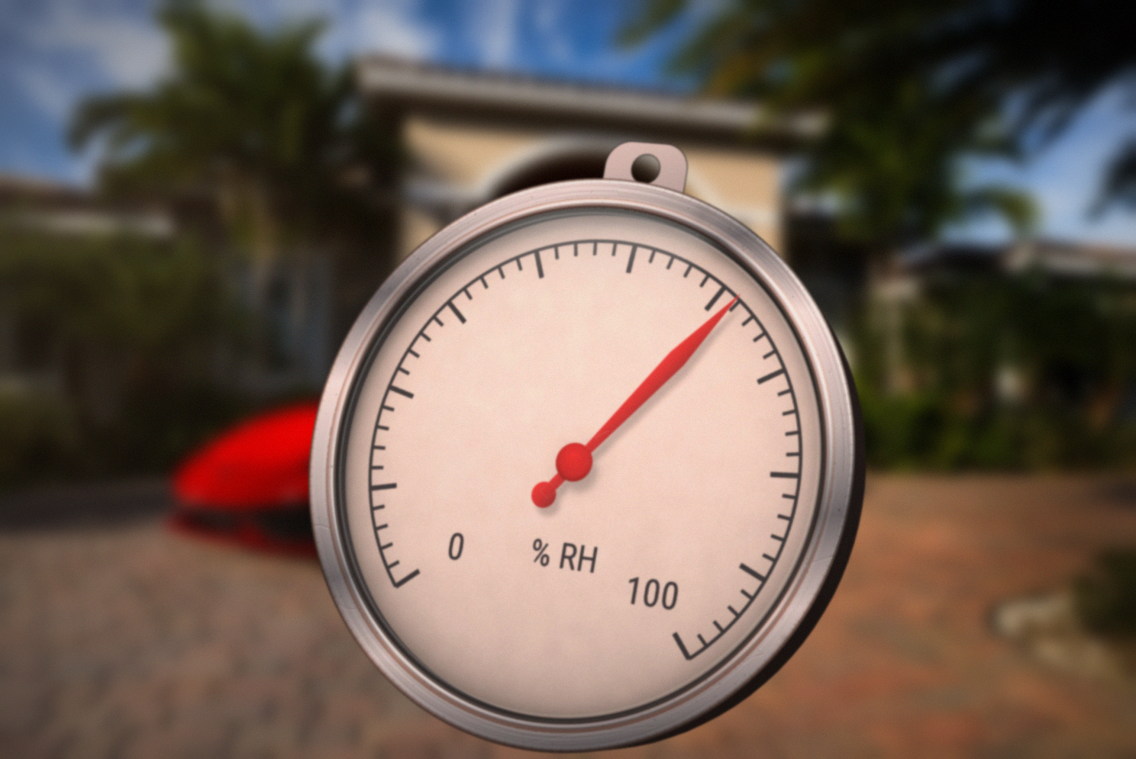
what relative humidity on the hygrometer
62 %
